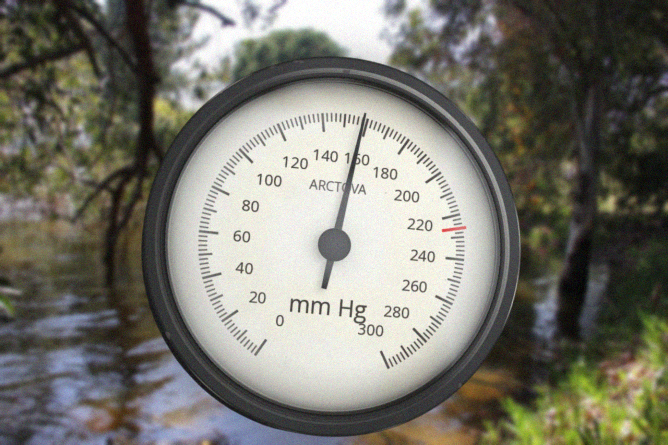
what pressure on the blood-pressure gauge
158 mmHg
